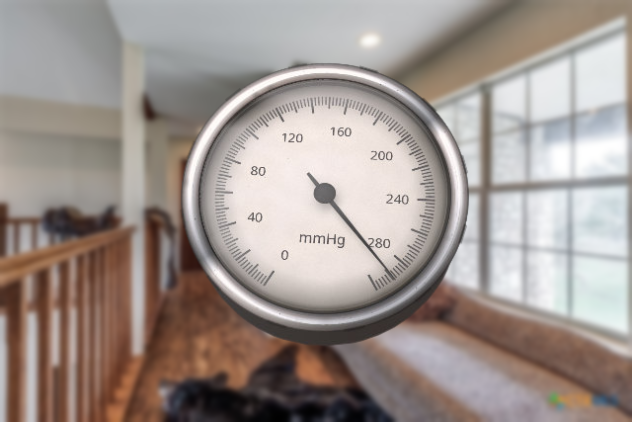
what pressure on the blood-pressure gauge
290 mmHg
